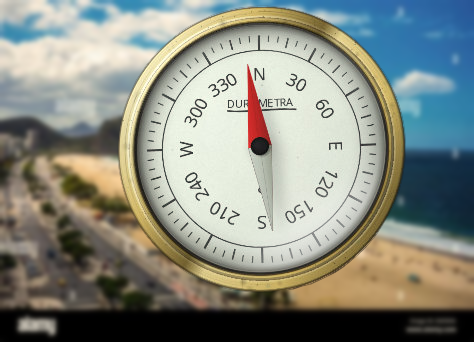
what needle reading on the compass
352.5 °
